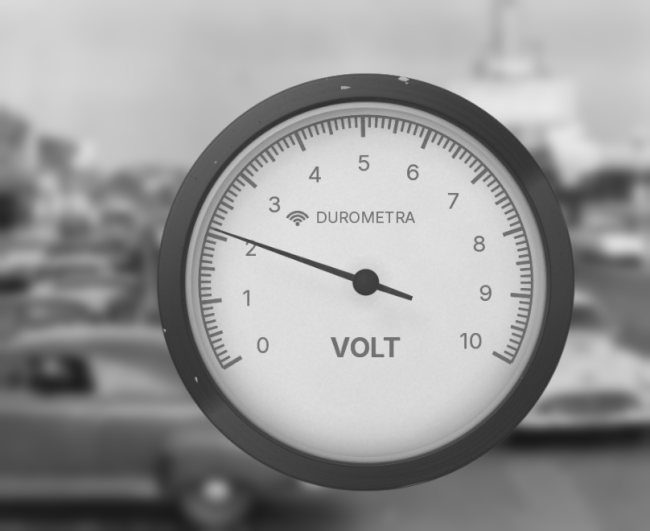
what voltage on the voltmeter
2.1 V
